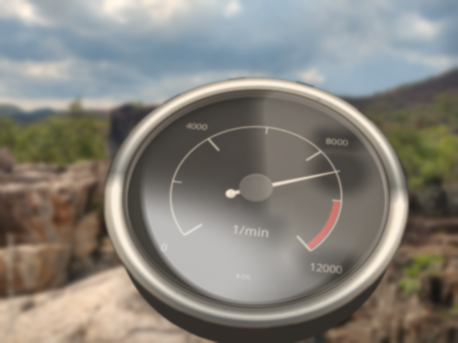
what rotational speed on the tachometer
9000 rpm
